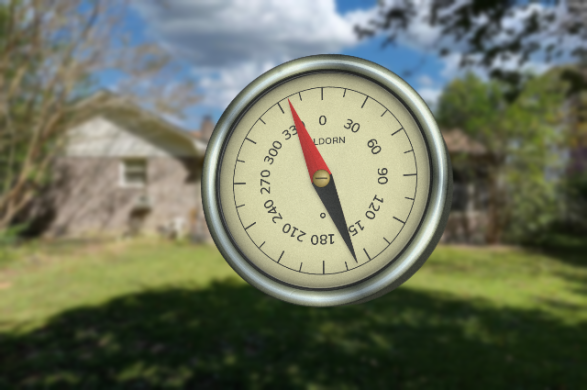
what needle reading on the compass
337.5 °
